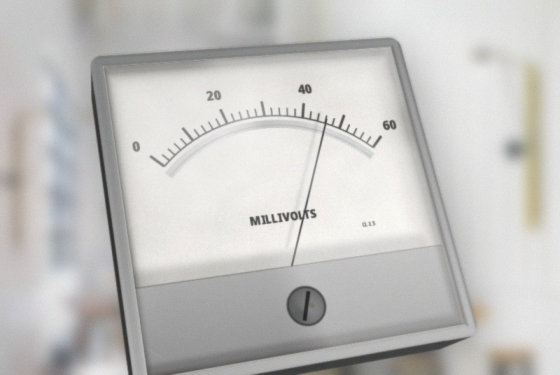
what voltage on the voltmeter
46 mV
